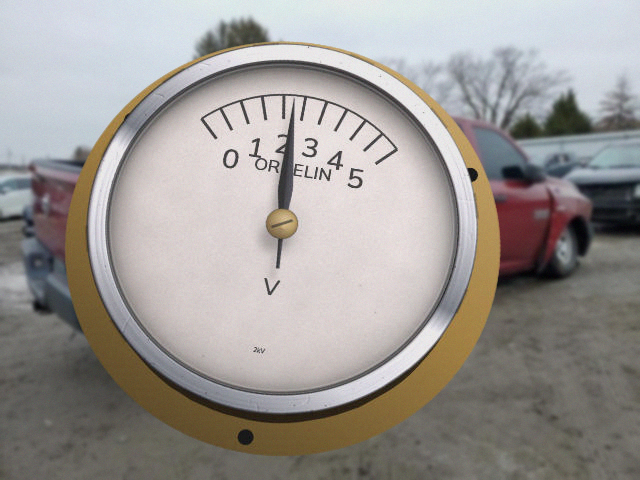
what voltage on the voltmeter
2.25 V
